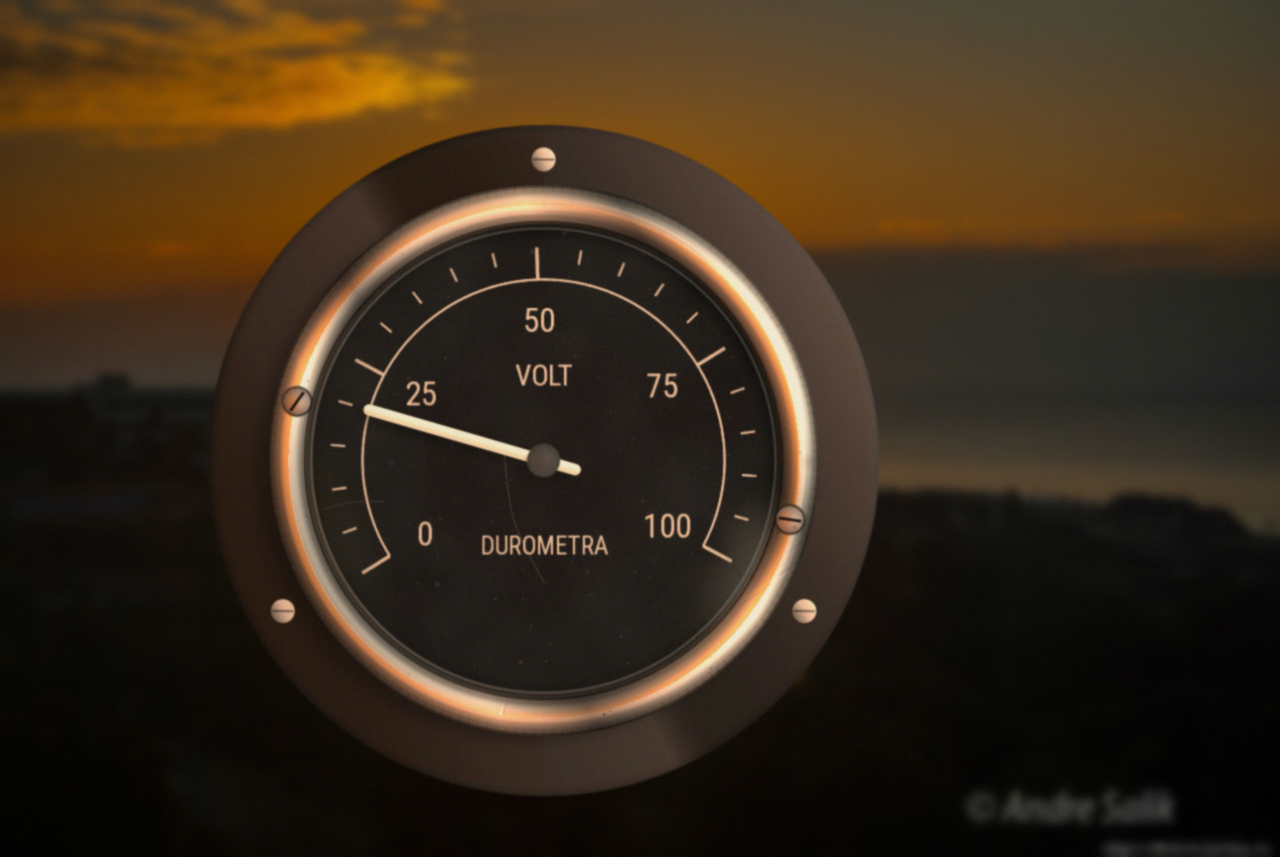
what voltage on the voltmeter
20 V
